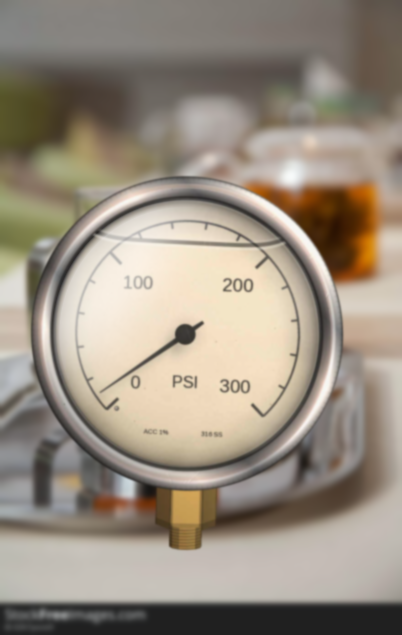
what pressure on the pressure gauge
10 psi
